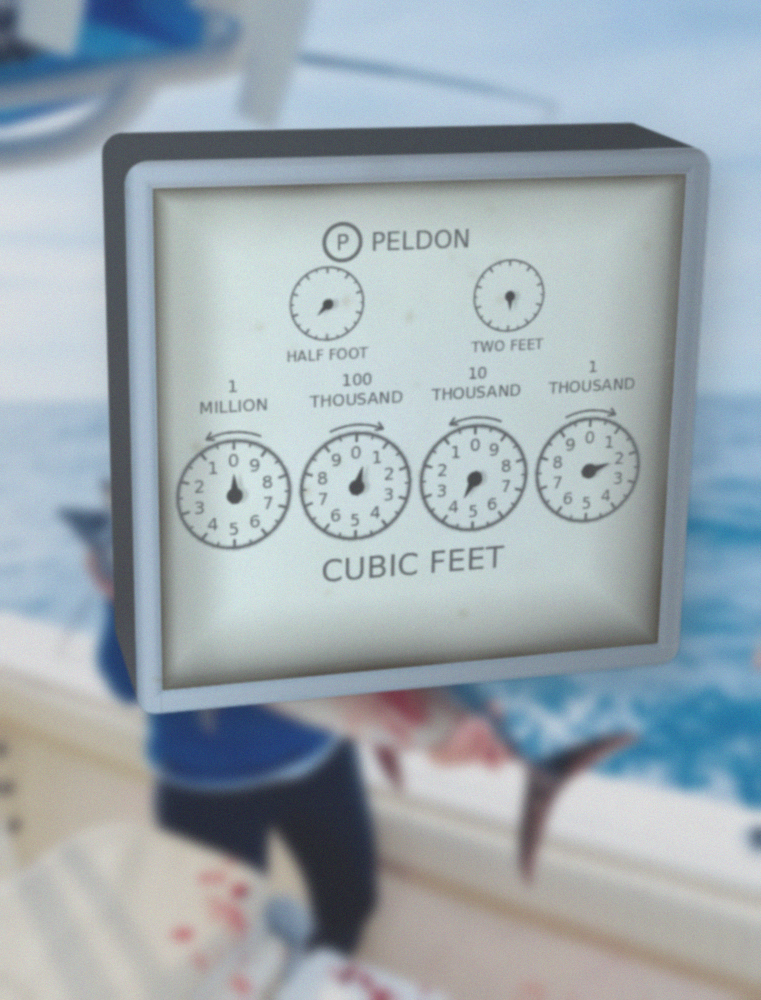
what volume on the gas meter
4200 ft³
